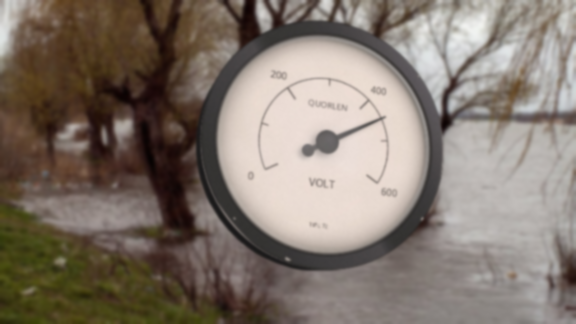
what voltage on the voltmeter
450 V
